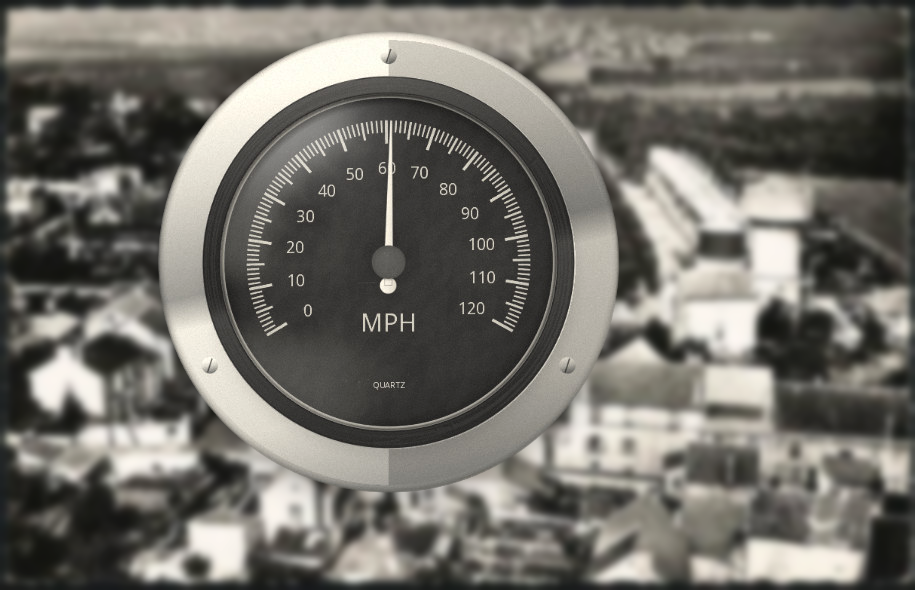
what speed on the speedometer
61 mph
